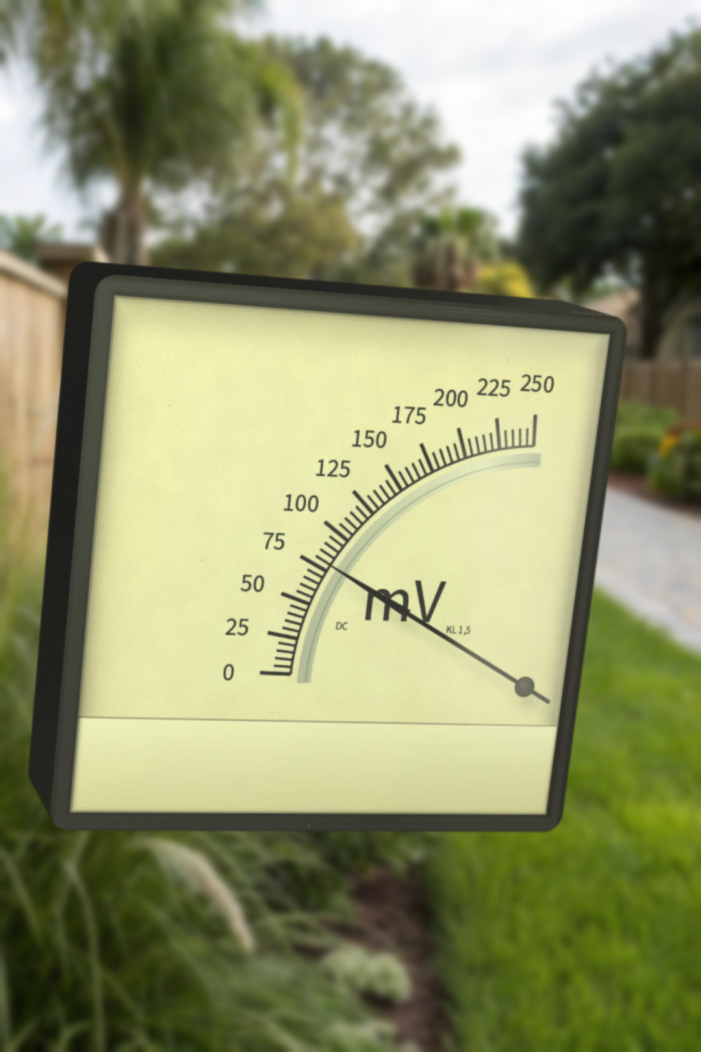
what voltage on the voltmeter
80 mV
